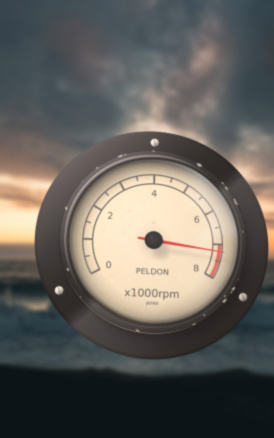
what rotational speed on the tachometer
7250 rpm
